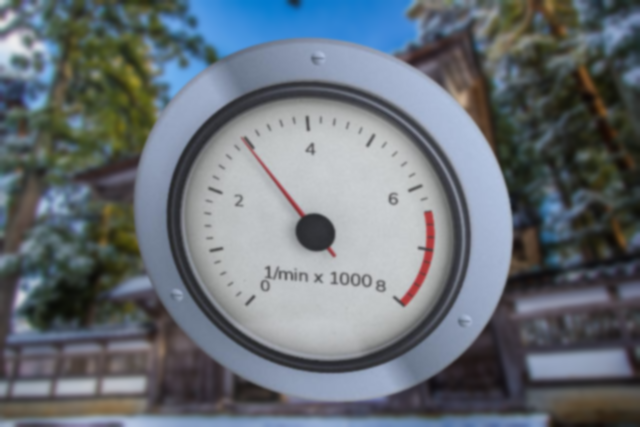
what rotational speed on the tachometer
3000 rpm
